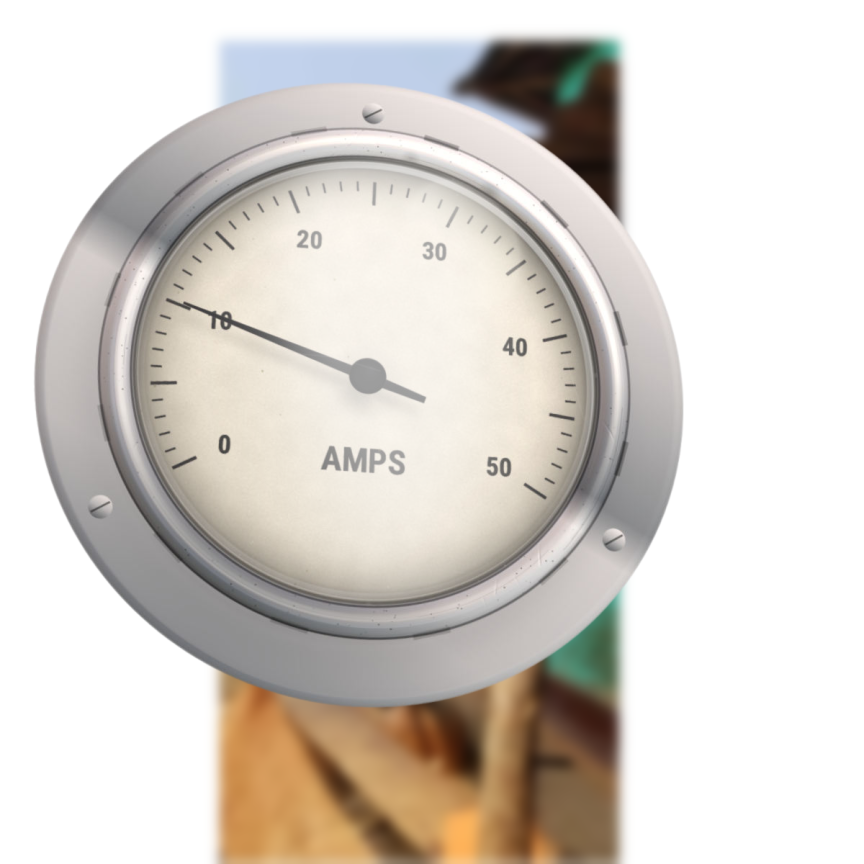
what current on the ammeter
10 A
